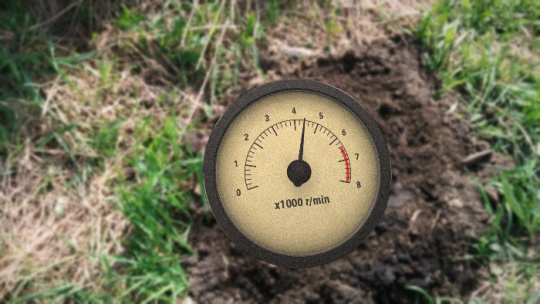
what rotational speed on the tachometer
4400 rpm
